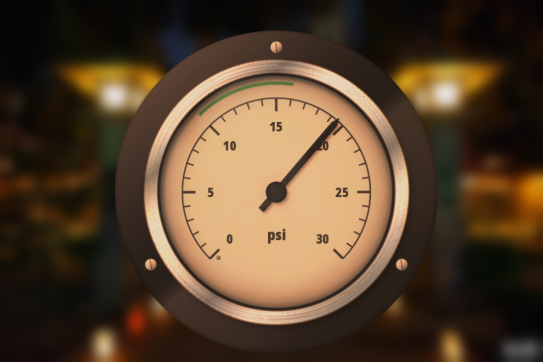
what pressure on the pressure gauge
19.5 psi
